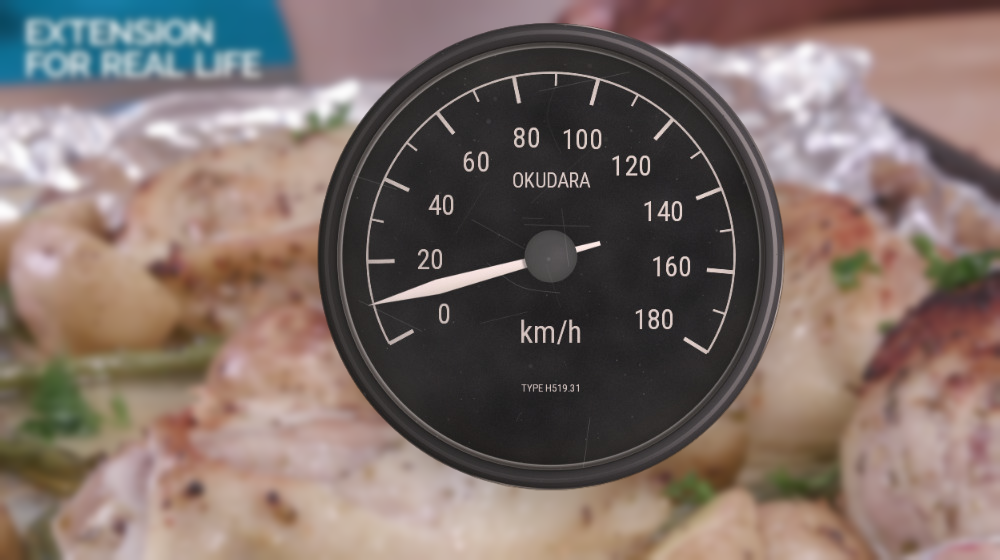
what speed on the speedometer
10 km/h
